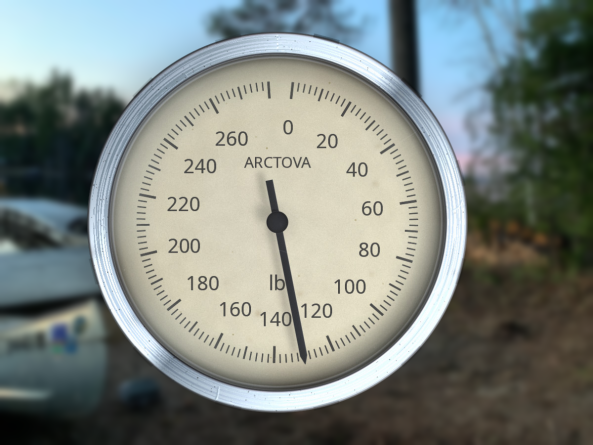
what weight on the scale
130 lb
